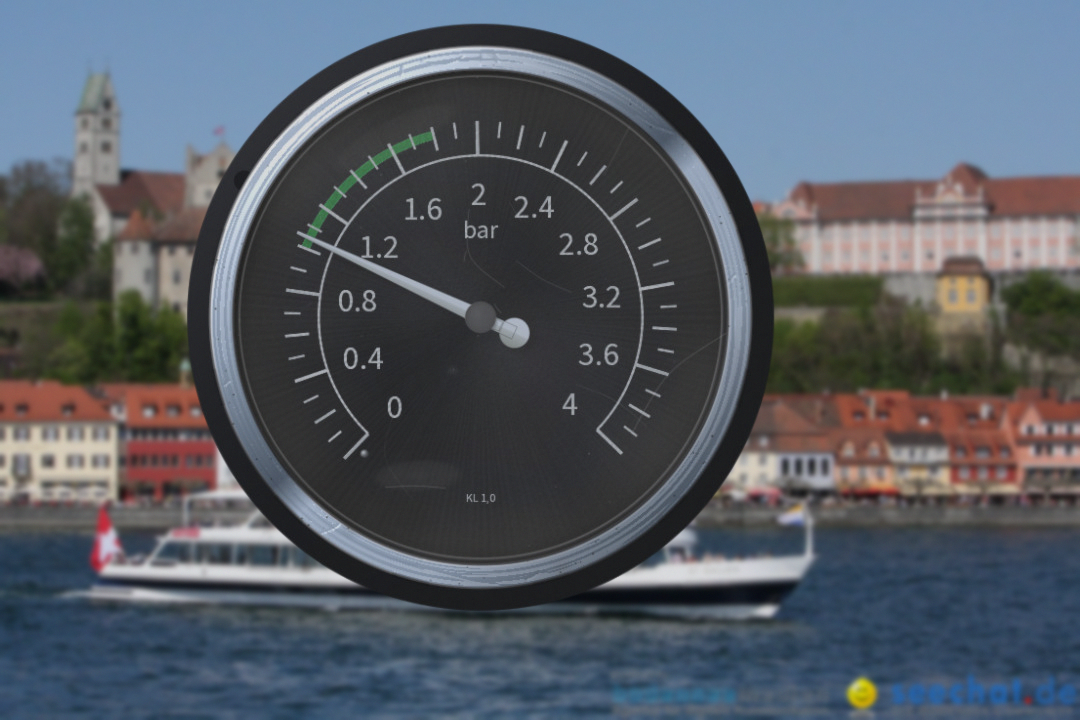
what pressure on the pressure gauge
1.05 bar
